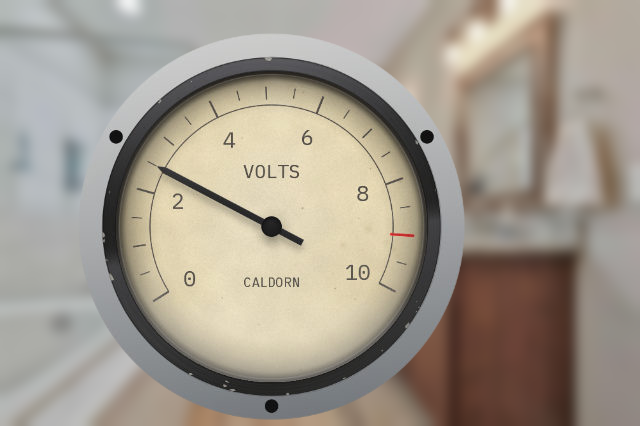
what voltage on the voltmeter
2.5 V
